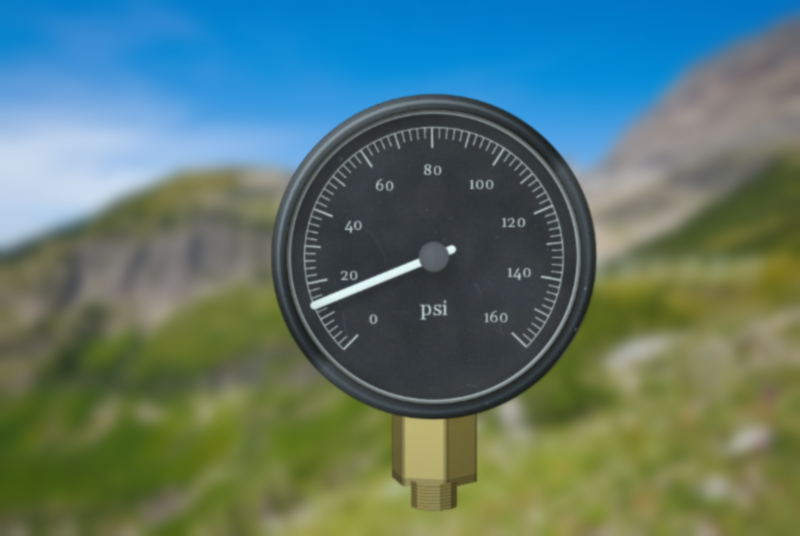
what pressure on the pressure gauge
14 psi
